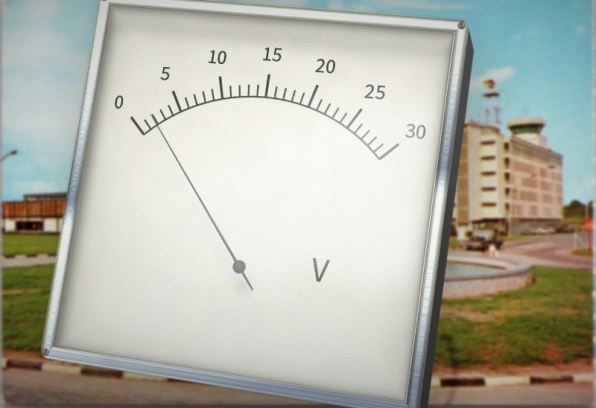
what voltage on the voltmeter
2 V
